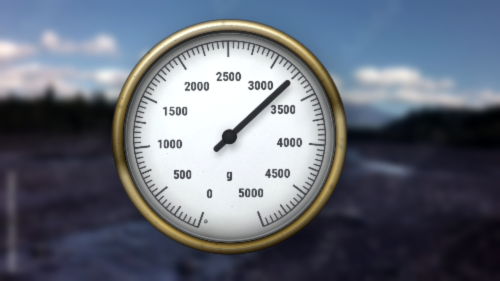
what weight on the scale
3250 g
